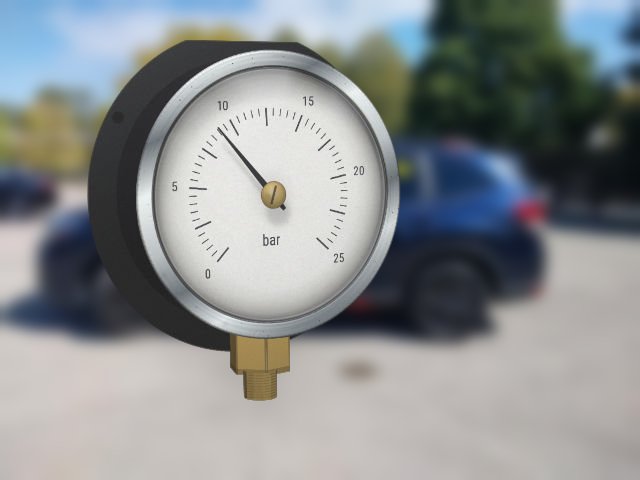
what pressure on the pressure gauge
9 bar
